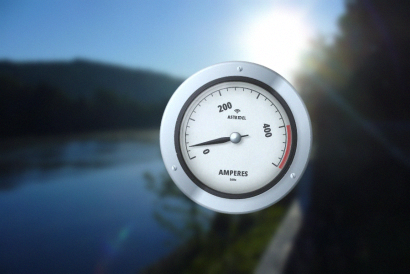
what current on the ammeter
30 A
